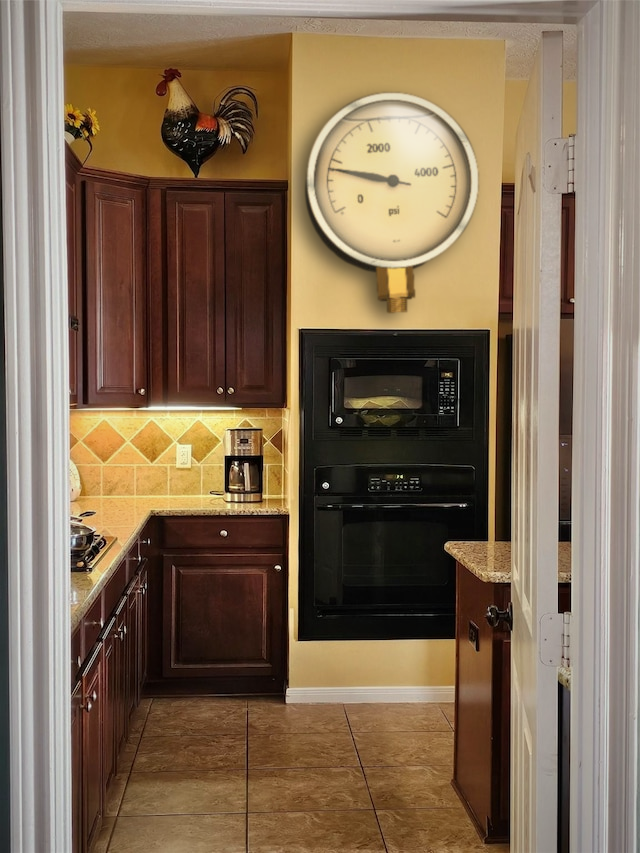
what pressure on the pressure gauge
800 psi
